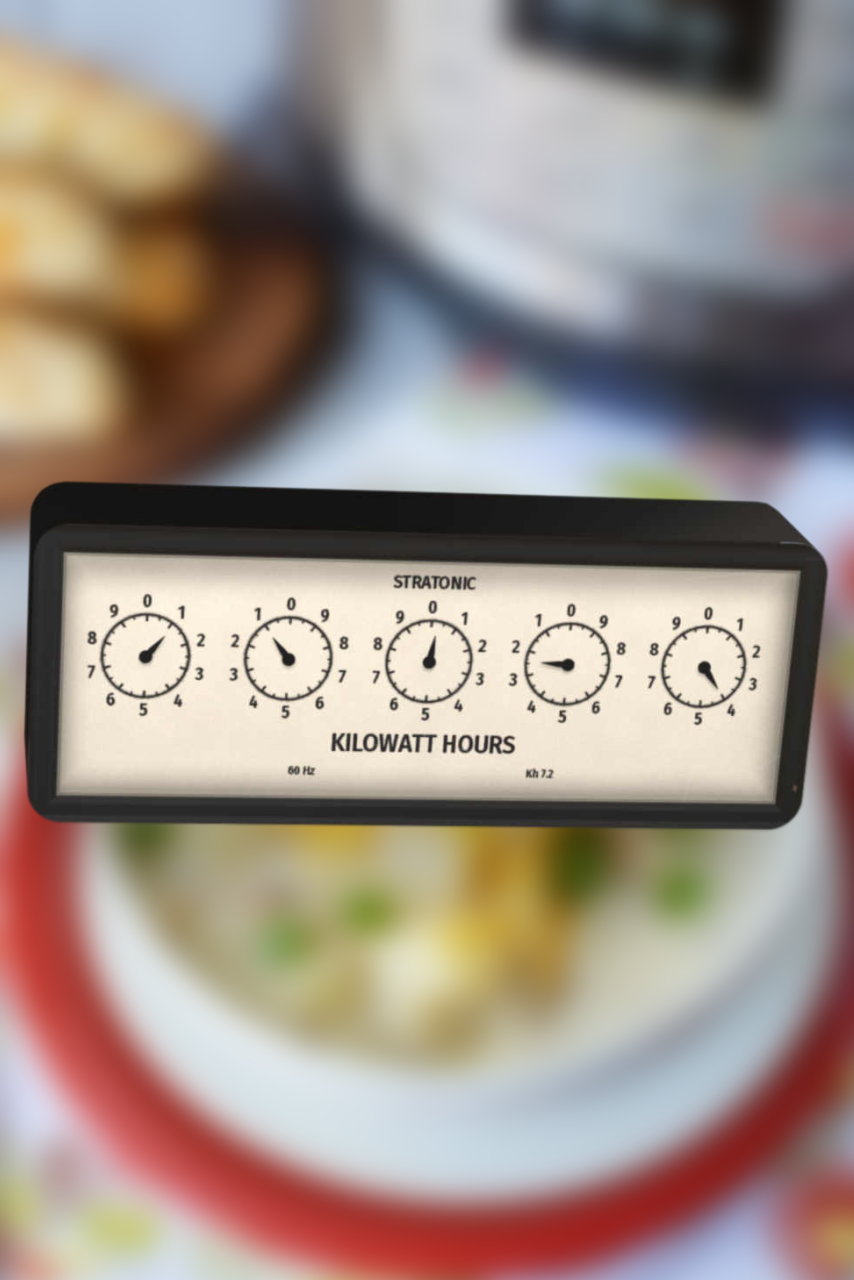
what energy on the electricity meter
11024 kWh
